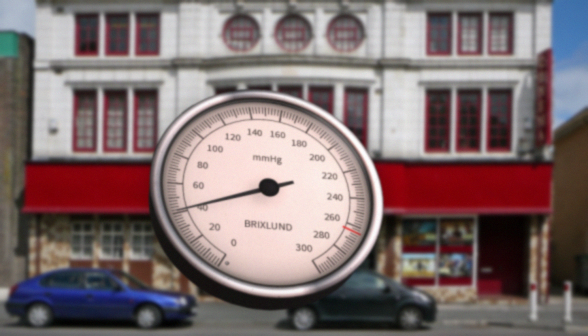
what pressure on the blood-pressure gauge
40 mmHg
